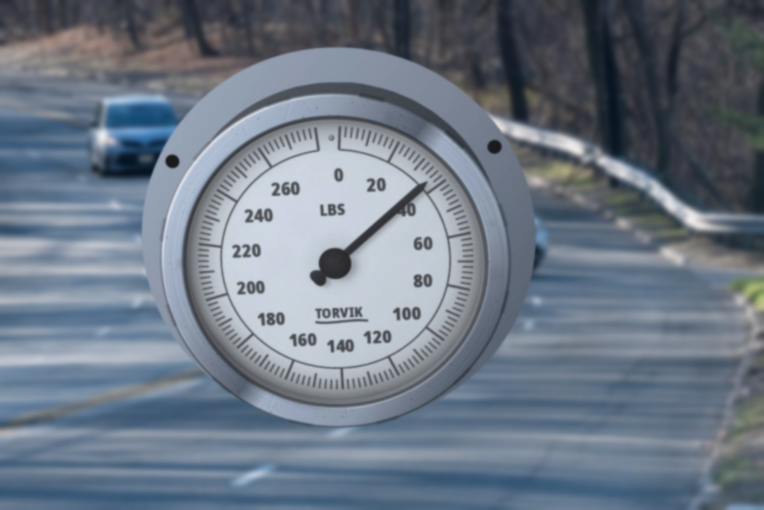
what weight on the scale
36 lb
